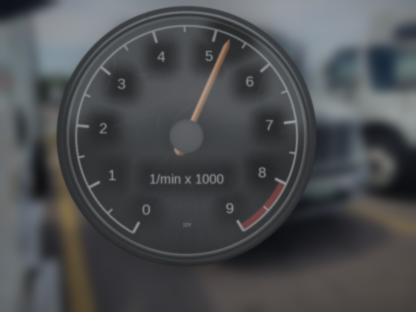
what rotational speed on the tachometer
5250 rpm
